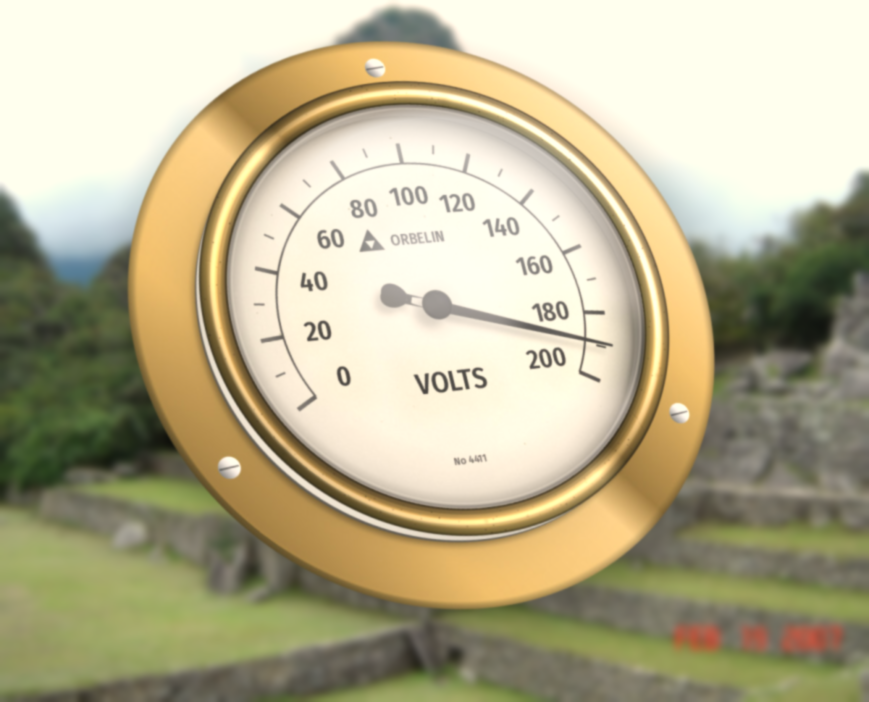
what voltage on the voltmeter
190 V
